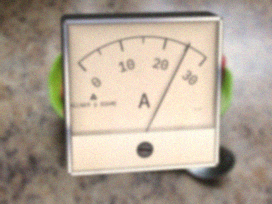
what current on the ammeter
25 A
